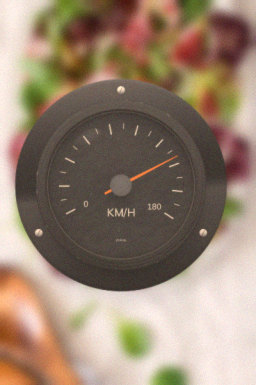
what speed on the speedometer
135 km/h
